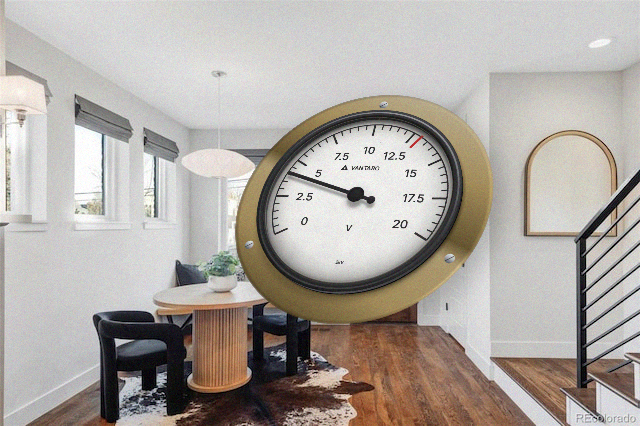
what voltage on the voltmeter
4 V
